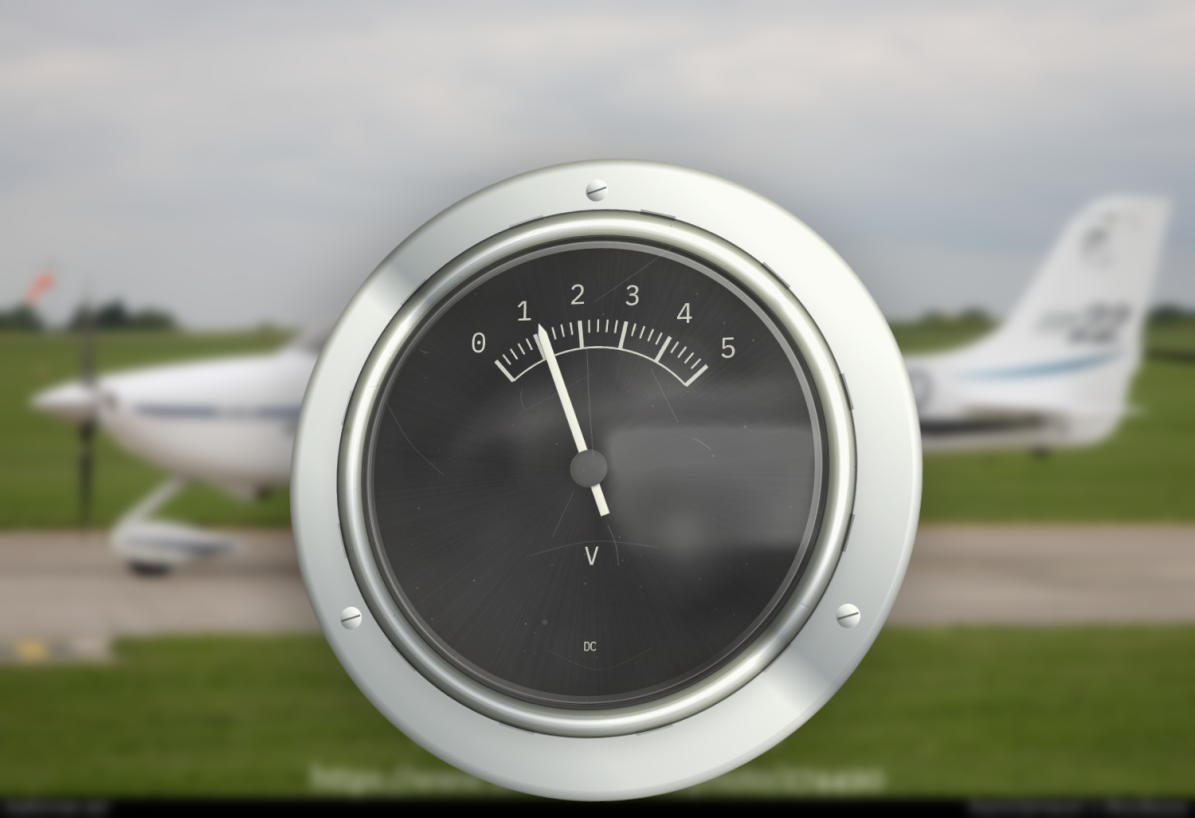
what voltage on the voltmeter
1.2 V
